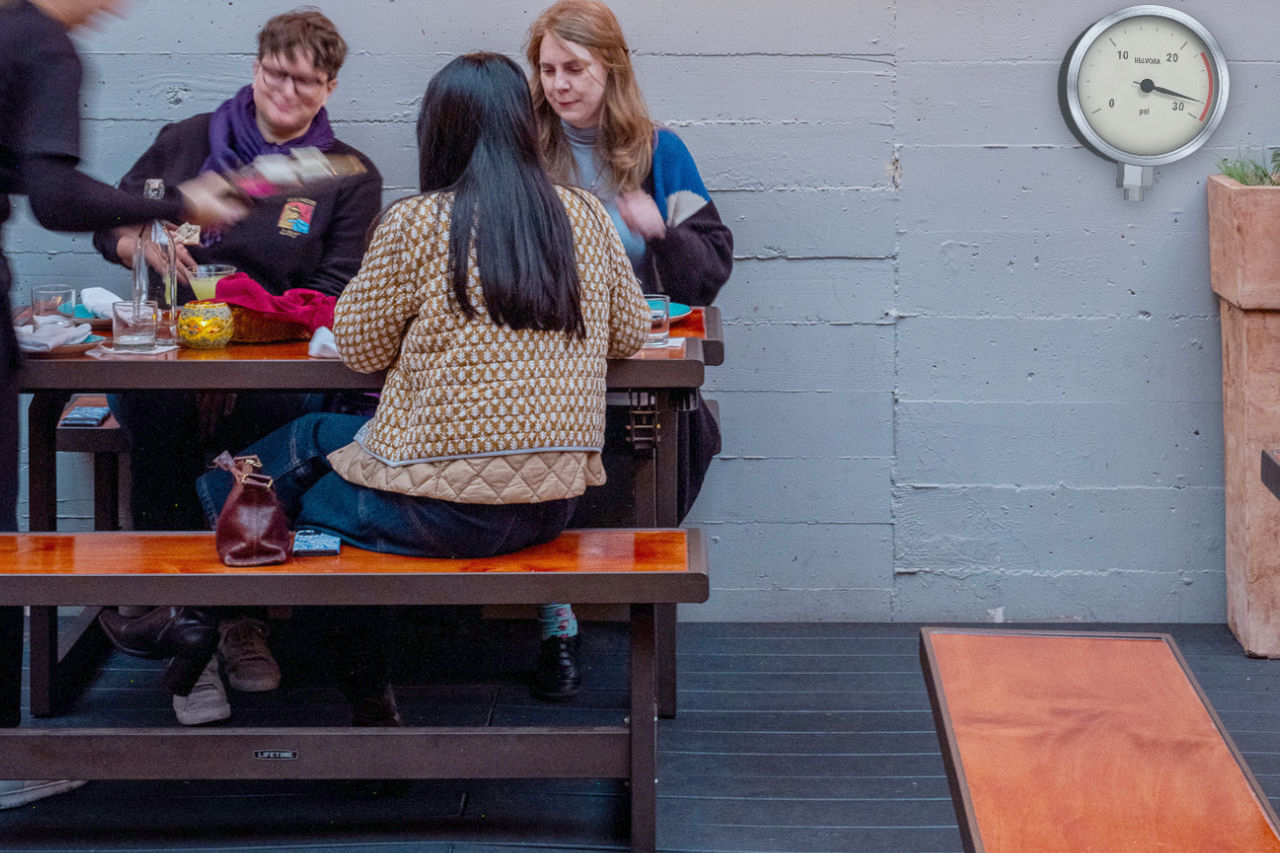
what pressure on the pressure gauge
28 psi
